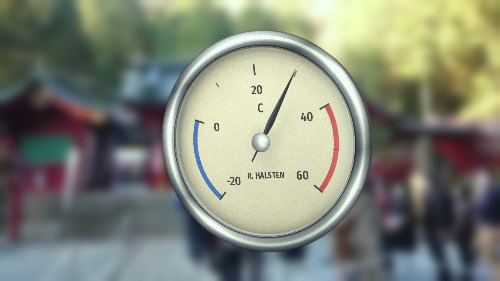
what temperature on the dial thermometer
30 °C
